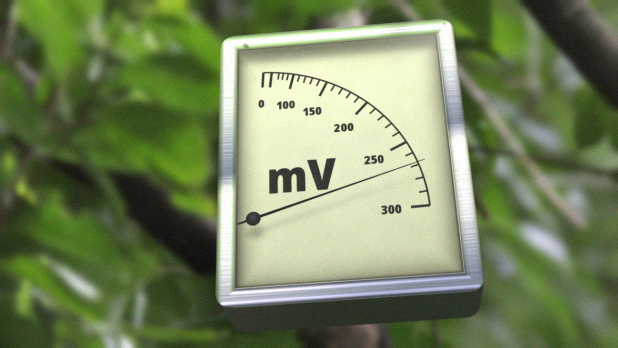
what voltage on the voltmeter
270 mV
